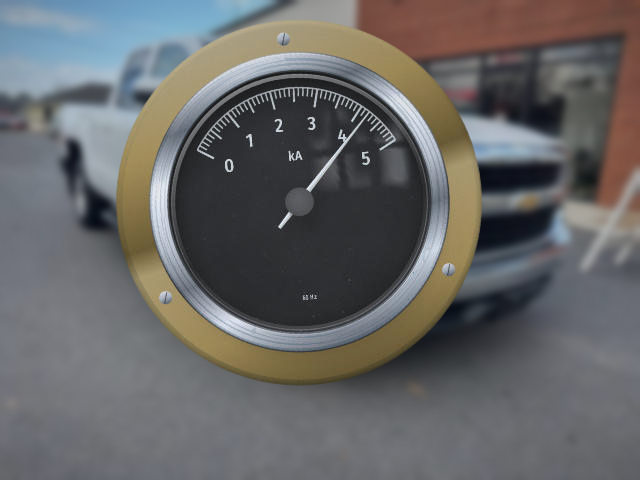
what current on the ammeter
4.2 kA
